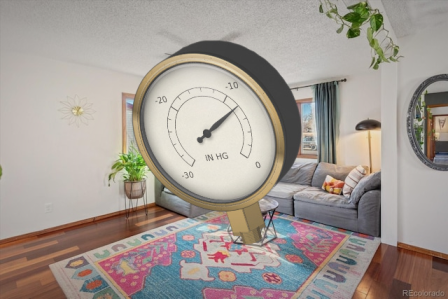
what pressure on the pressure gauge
-8 inHg
